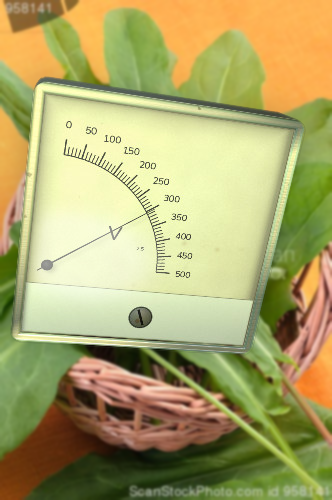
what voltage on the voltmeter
300 V
